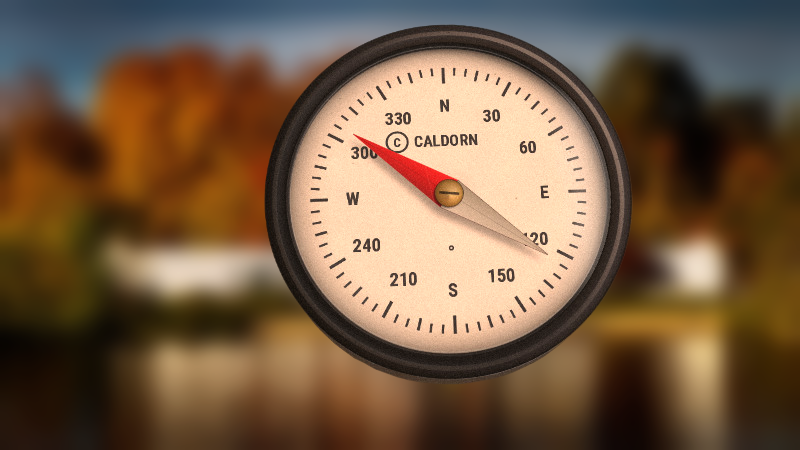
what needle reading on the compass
305 °
